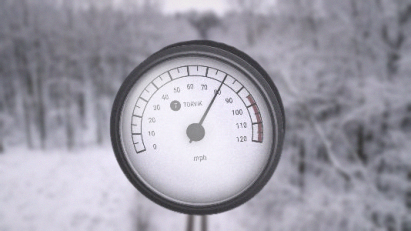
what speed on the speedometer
80 mph
